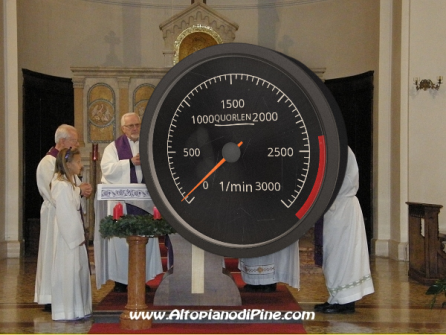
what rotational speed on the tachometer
50 rpm
